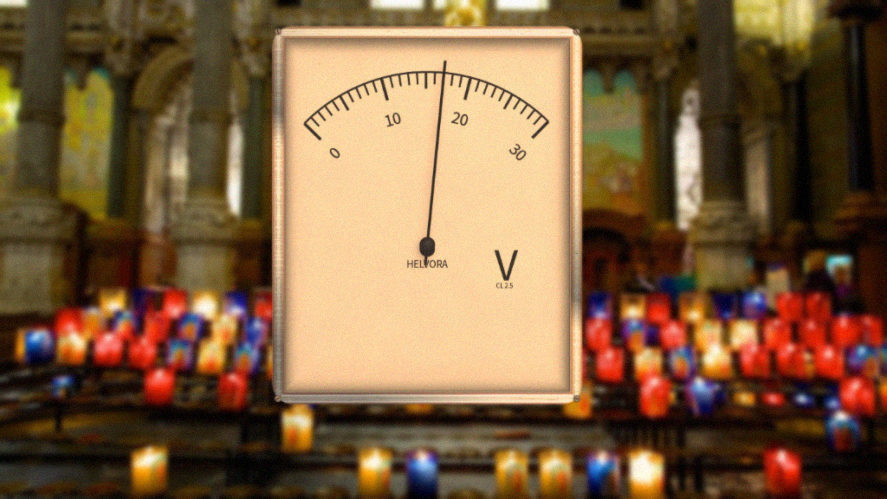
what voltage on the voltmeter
17 V
